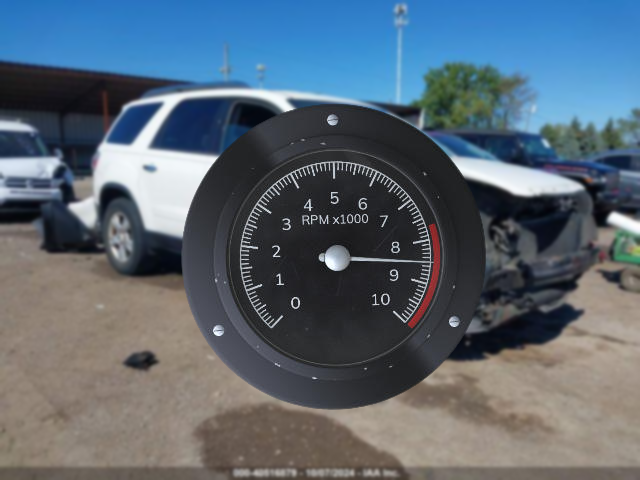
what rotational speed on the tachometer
8500 rpm
